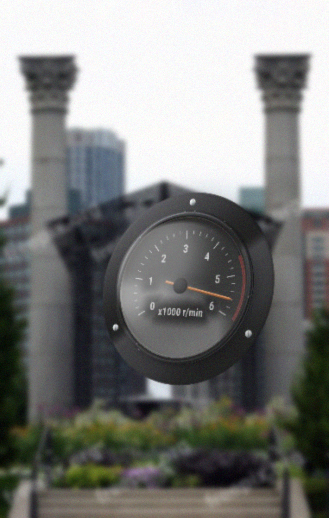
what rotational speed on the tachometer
5600 rpm
